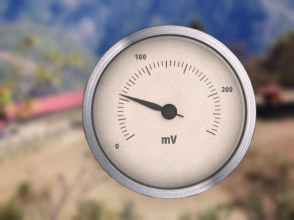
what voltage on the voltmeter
55 mV
